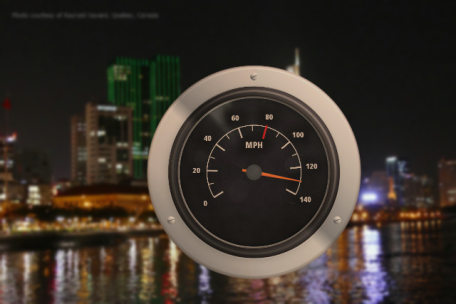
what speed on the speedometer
130 mph
